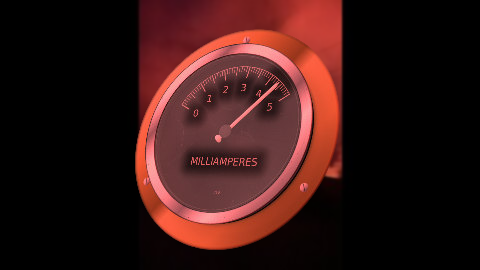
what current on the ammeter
4.5 mA
